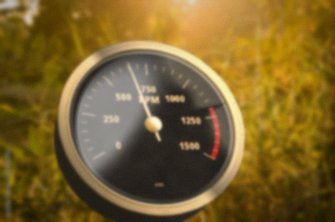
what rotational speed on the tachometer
650 rpm
